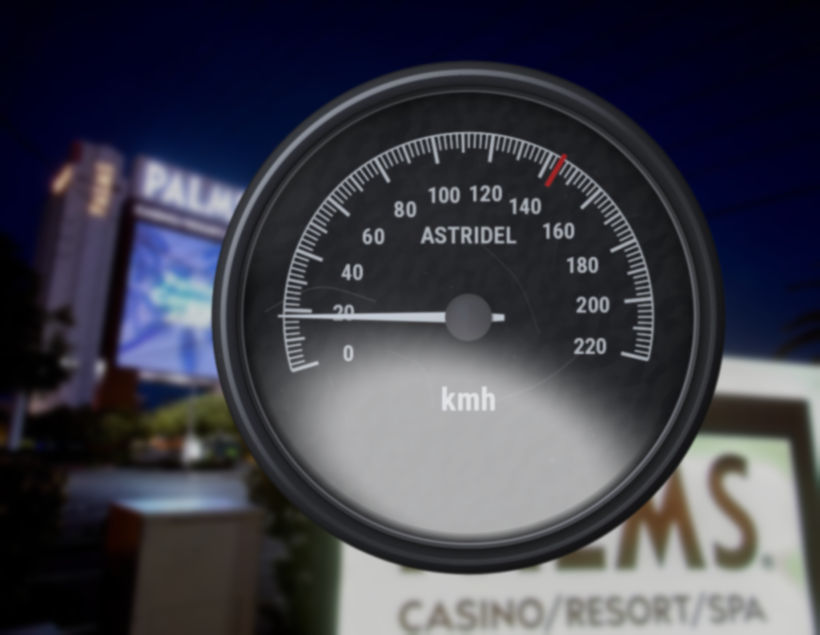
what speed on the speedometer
18 km/h
